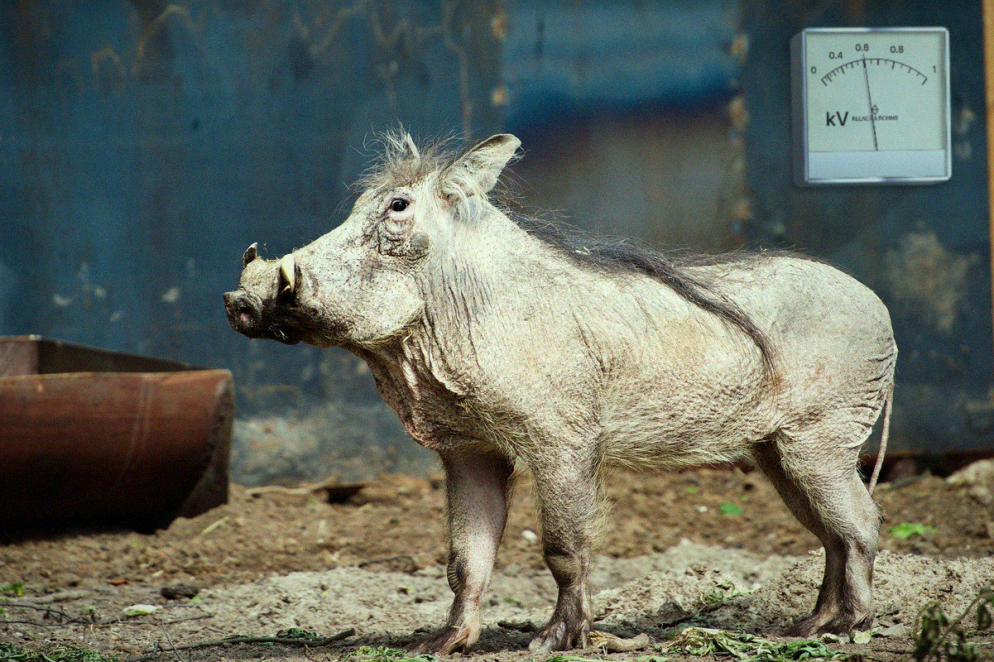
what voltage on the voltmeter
0.6 kV
